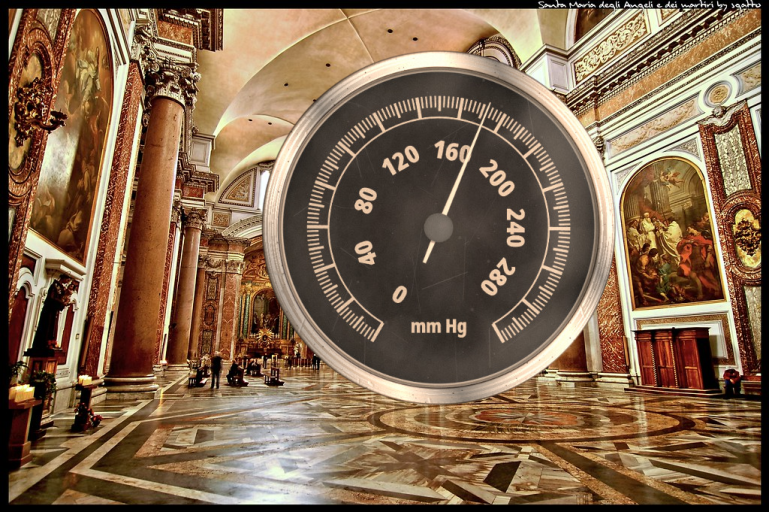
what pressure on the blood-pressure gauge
172 mmHg
